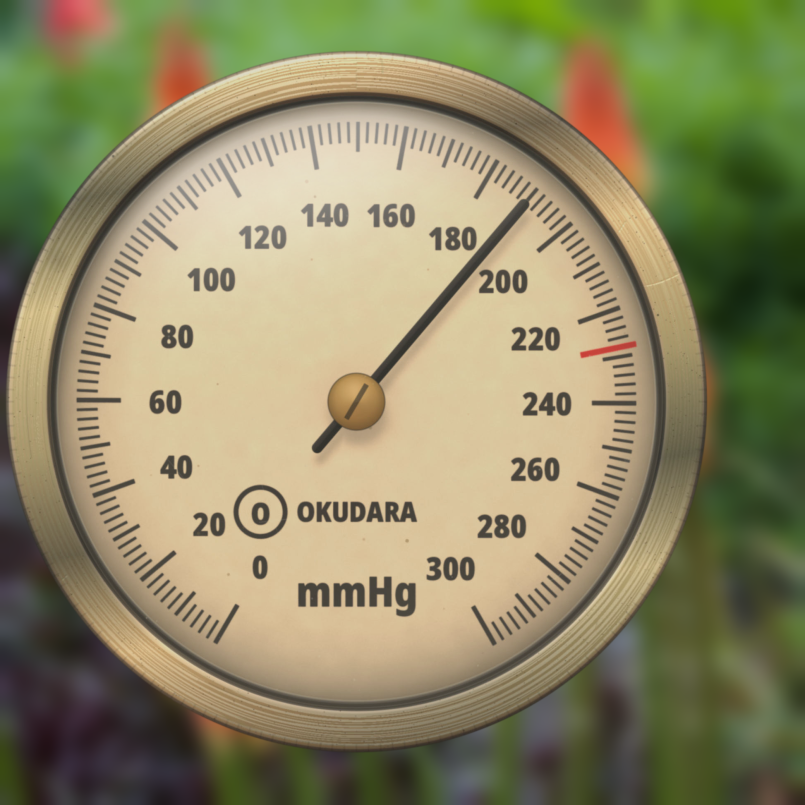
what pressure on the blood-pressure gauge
190 mmHg
